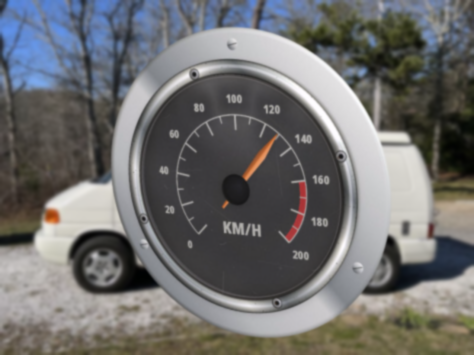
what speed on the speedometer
130 km/h
